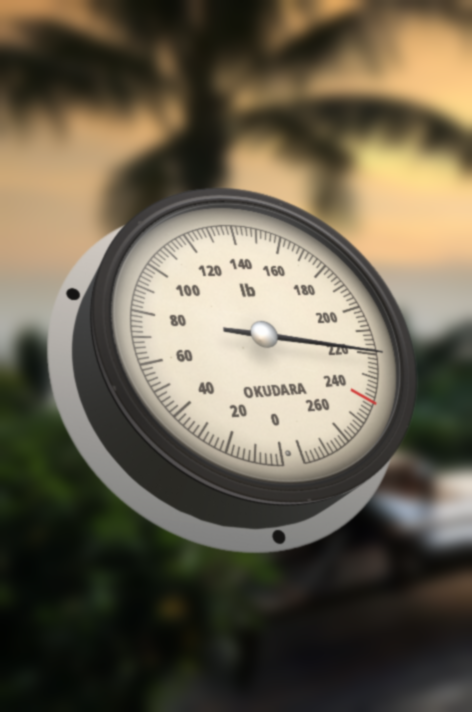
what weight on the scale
220 lb
